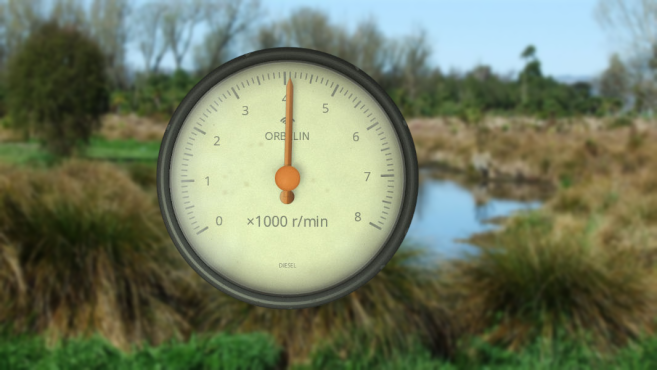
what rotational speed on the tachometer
4100 rpm
